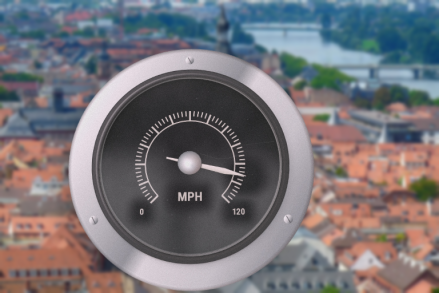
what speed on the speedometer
106 mph
